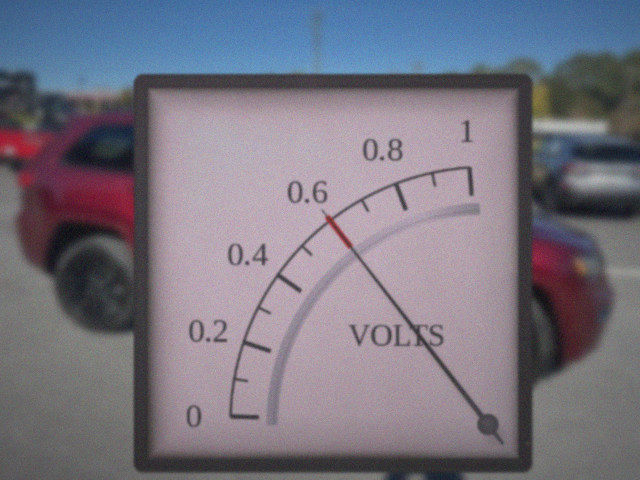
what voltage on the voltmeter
0.6 V
